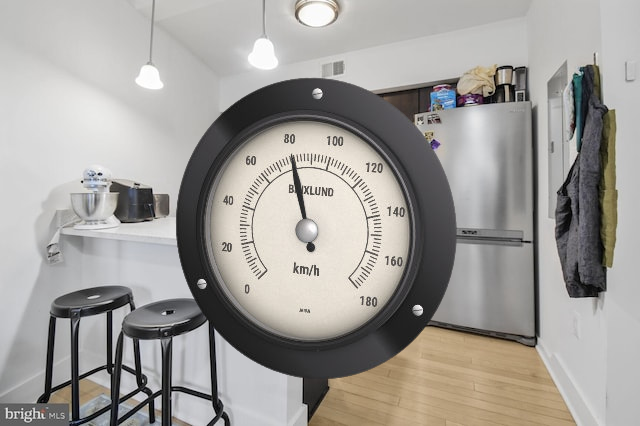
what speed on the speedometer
80 km/h
